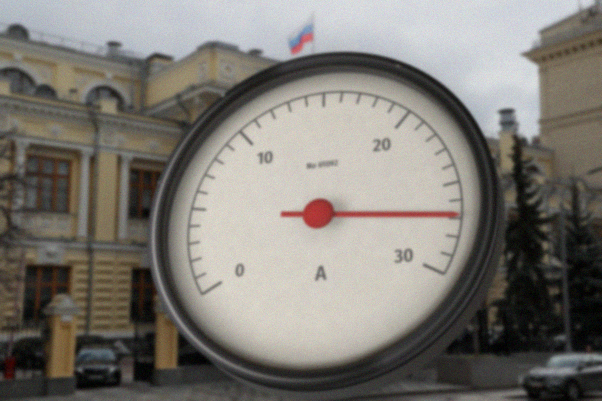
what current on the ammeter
27 A
